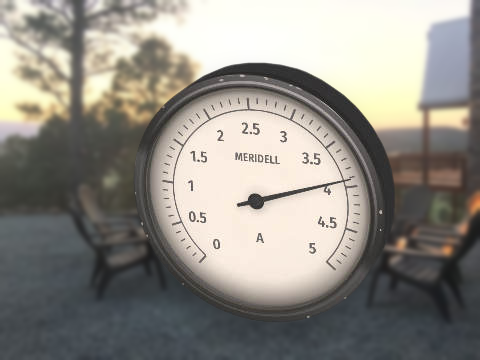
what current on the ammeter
3.9 A
